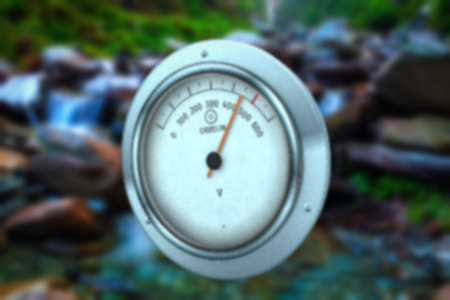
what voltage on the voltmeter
450 V
